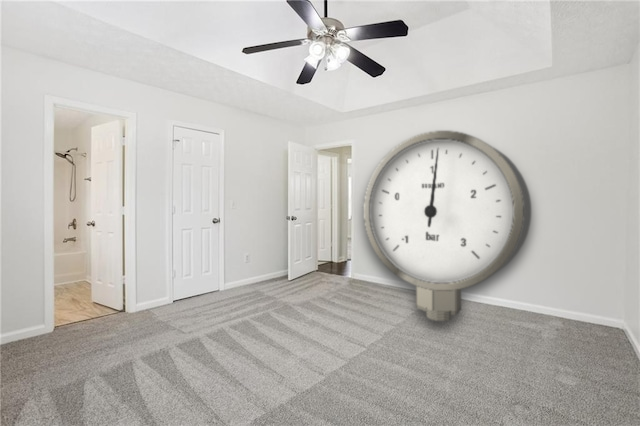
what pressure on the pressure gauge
1.1 bar
